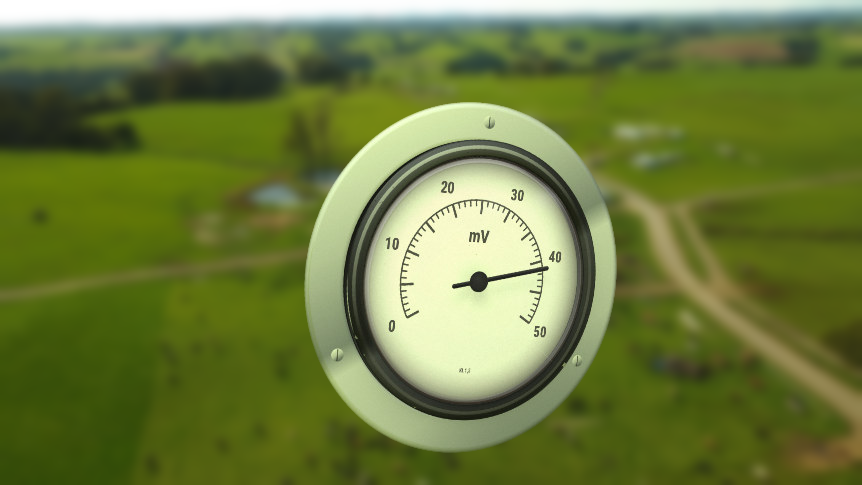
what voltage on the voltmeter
41 mV
